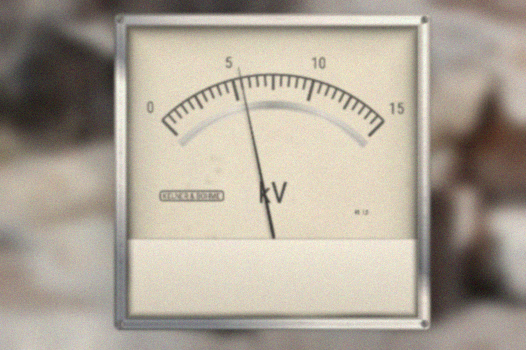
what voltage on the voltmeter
5.5 kV
